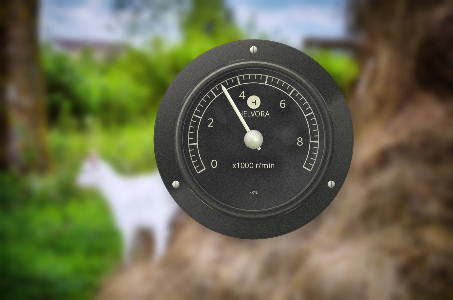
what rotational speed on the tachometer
3400 rpm
